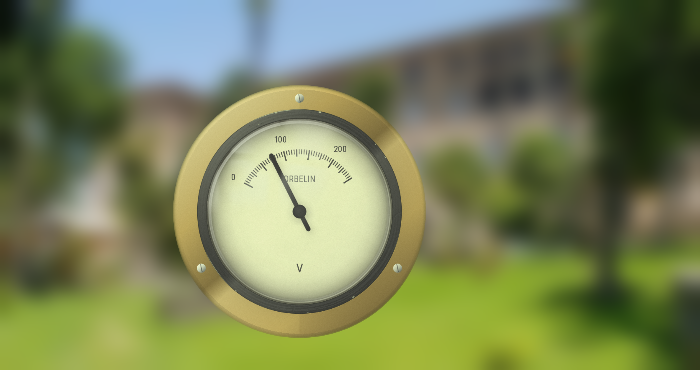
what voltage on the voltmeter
75 V
